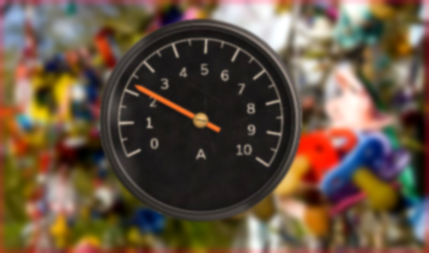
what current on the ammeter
2.25 A
